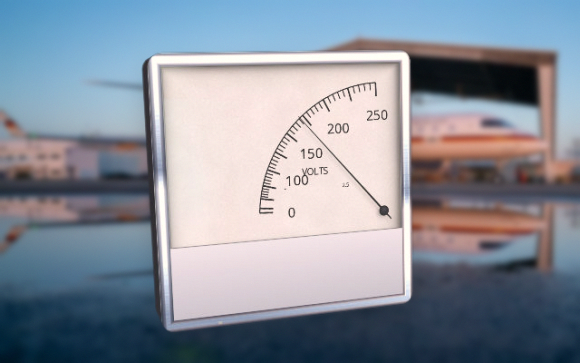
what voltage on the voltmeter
170 V
